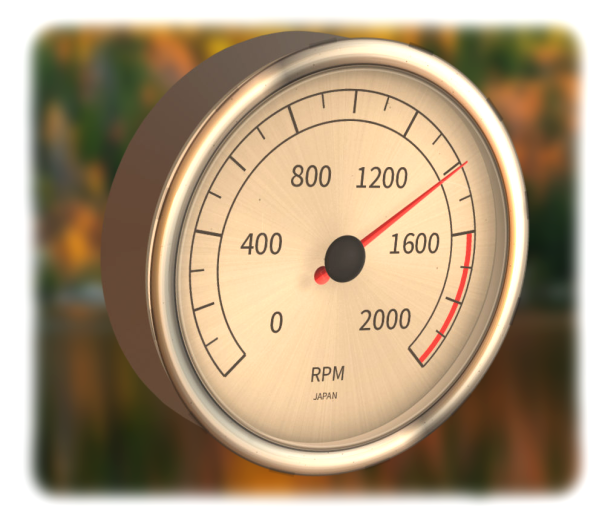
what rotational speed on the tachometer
1400 rpm
